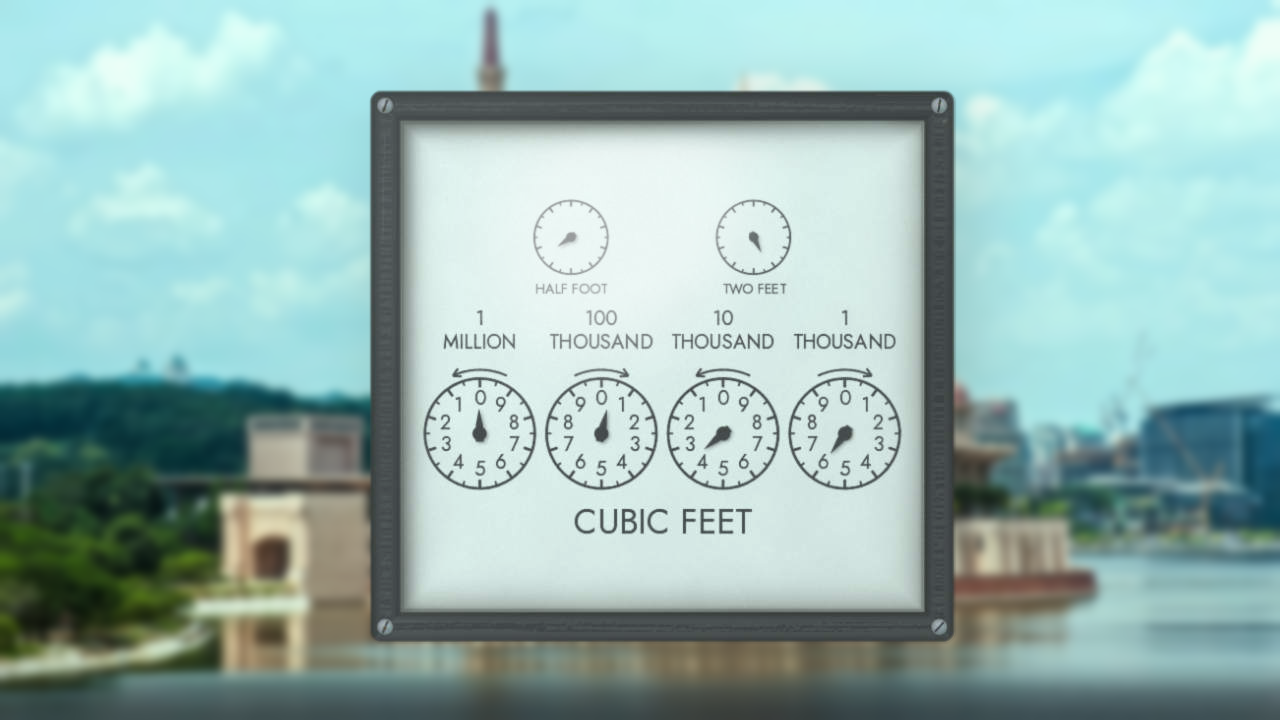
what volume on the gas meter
3600 ft³
